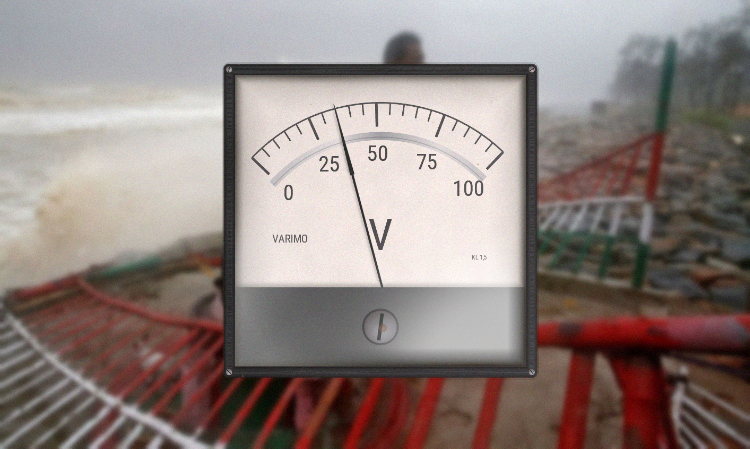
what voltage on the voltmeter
35 V
